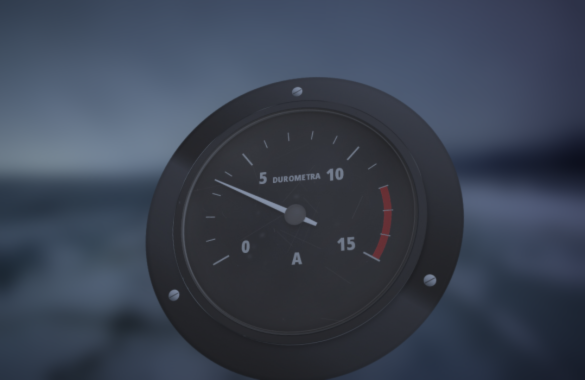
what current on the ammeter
3.5 A
